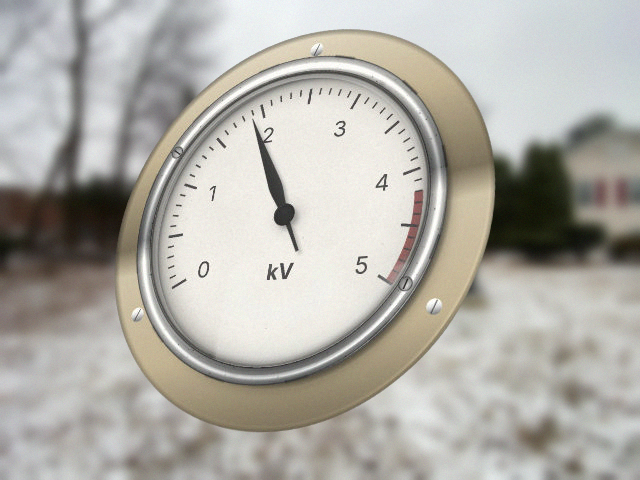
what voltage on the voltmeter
1.9 kV
